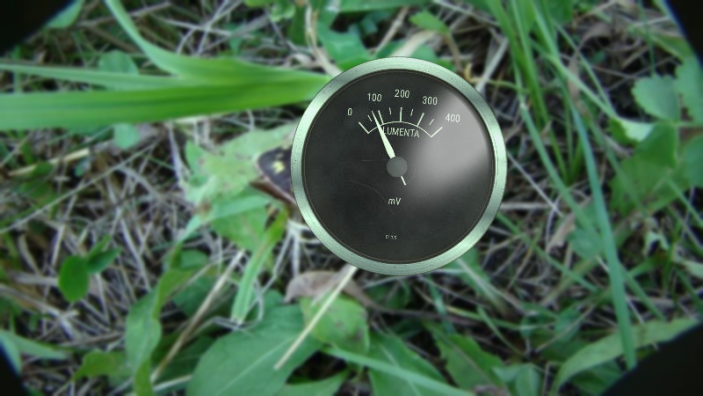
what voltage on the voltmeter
75 mV
